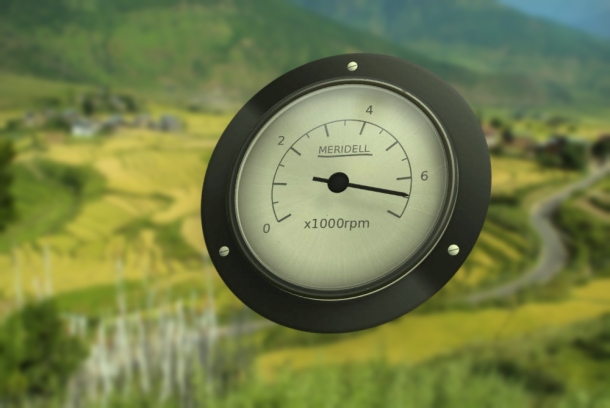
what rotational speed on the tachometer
6500 rpm
